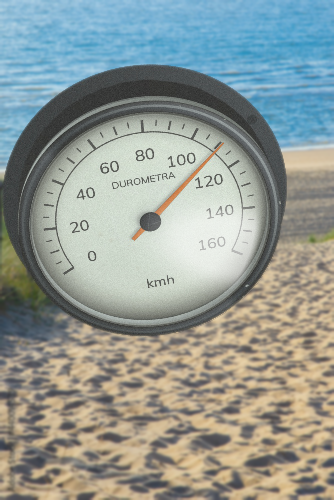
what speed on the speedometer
110 km/h
